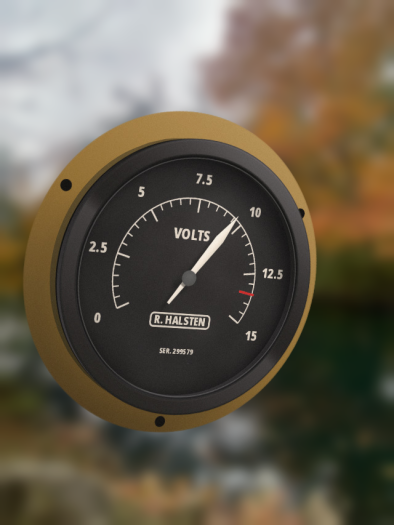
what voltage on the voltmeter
9.5 V
